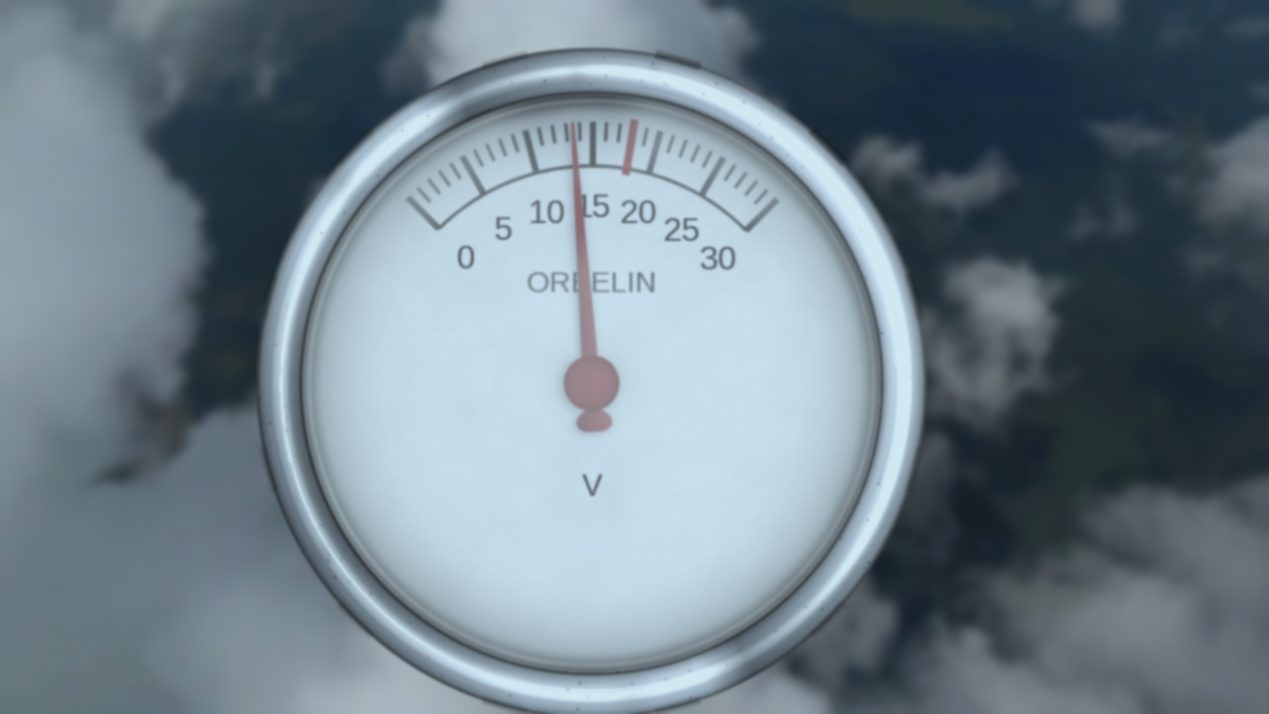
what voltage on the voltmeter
13.5 V
